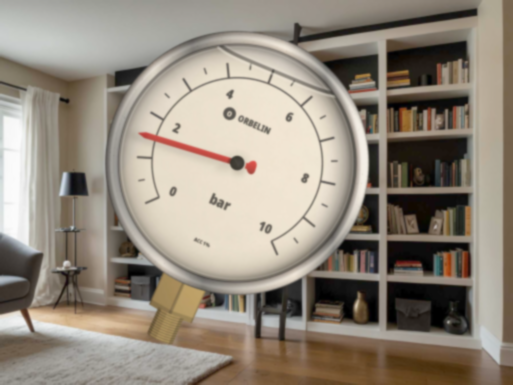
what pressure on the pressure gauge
1.5 bar
